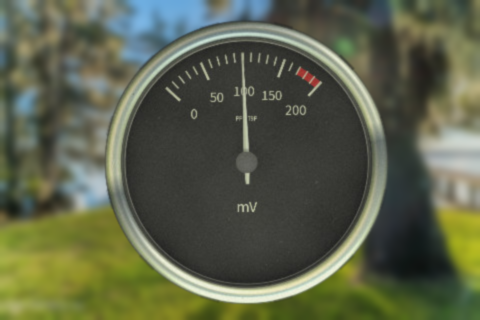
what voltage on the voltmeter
100 mV
